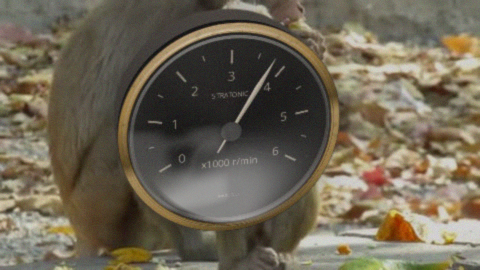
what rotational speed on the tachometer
3750 rpm
